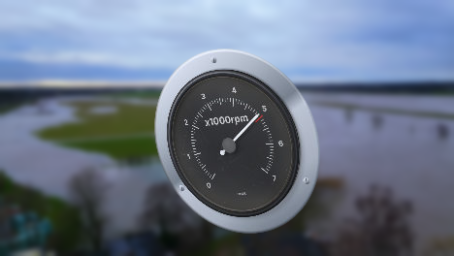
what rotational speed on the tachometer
5000 rpm
